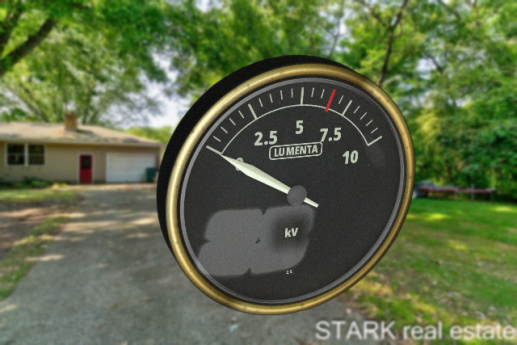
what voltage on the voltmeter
0 kV
